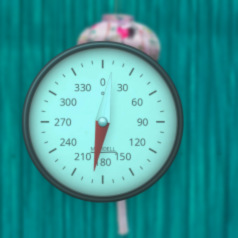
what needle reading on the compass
190 °
